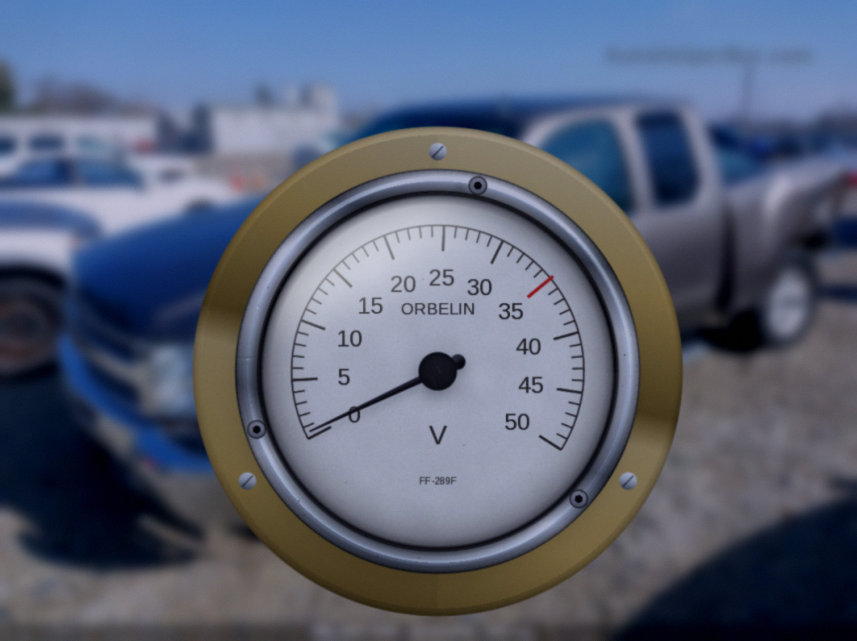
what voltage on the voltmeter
0.5 V
